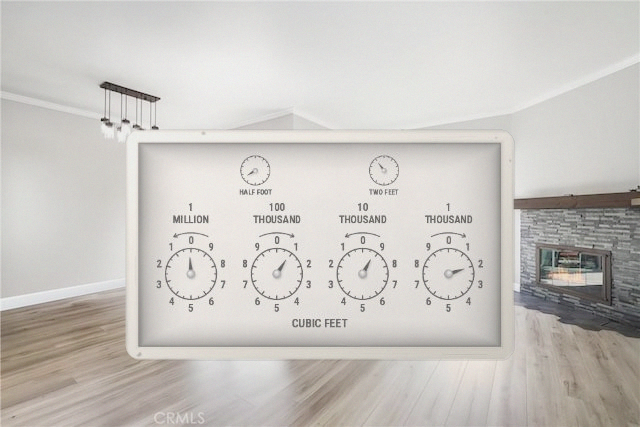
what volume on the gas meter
9200 ft³
